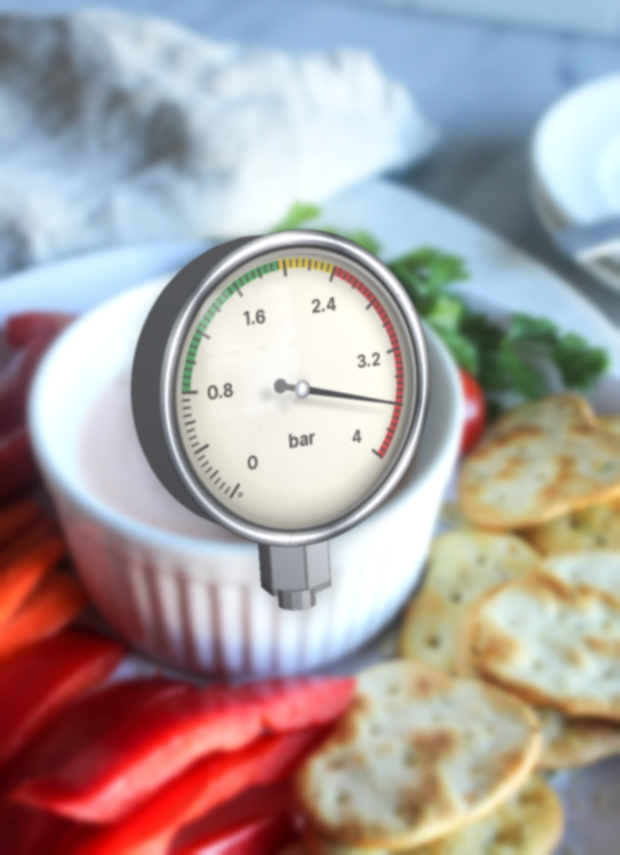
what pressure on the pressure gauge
3.6 bar
